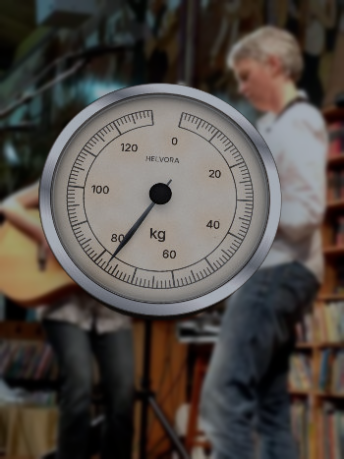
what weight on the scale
77 kg
